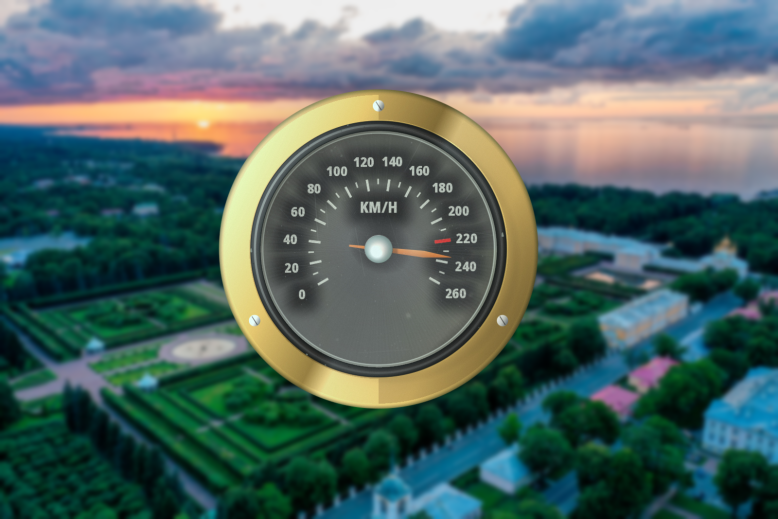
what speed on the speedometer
235 km/h
